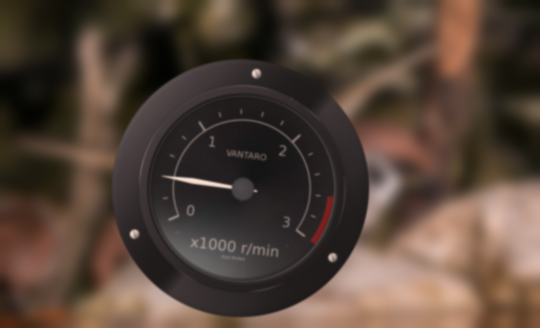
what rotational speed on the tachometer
400 rpm
